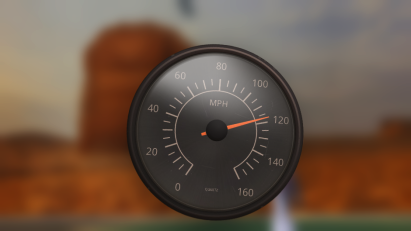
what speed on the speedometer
117.5 mph
